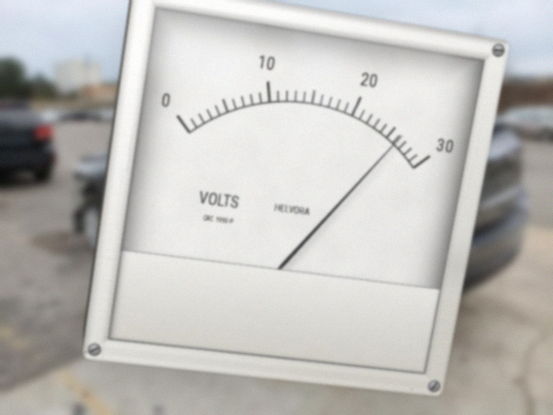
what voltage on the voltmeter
26 V
